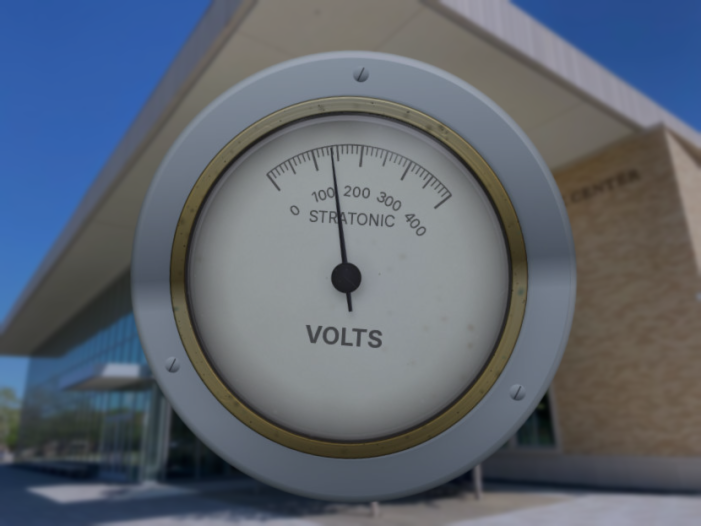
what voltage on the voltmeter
140 V
